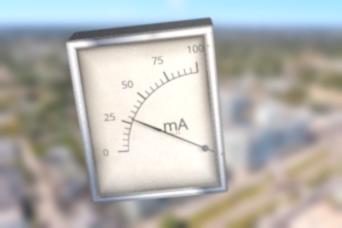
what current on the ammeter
30 mA
